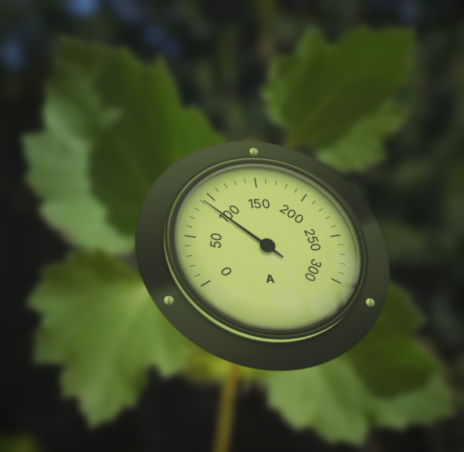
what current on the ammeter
90 A
